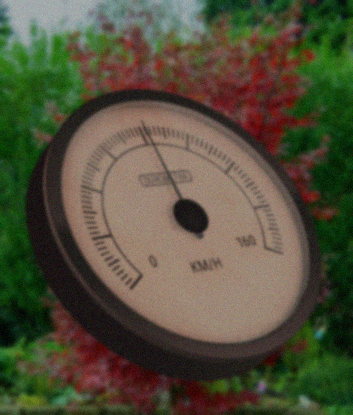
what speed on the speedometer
80 km/h
